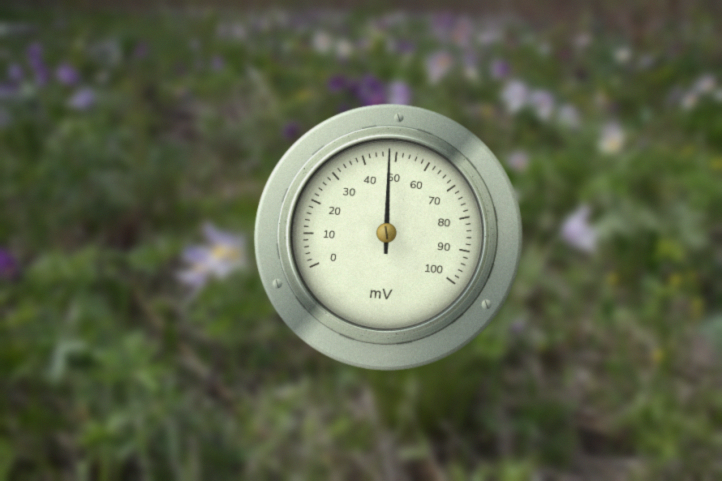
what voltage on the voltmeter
48 mV
